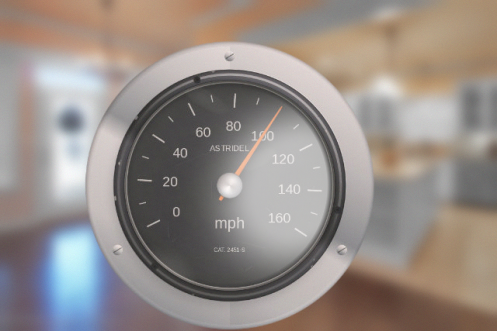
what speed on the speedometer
100 mph
